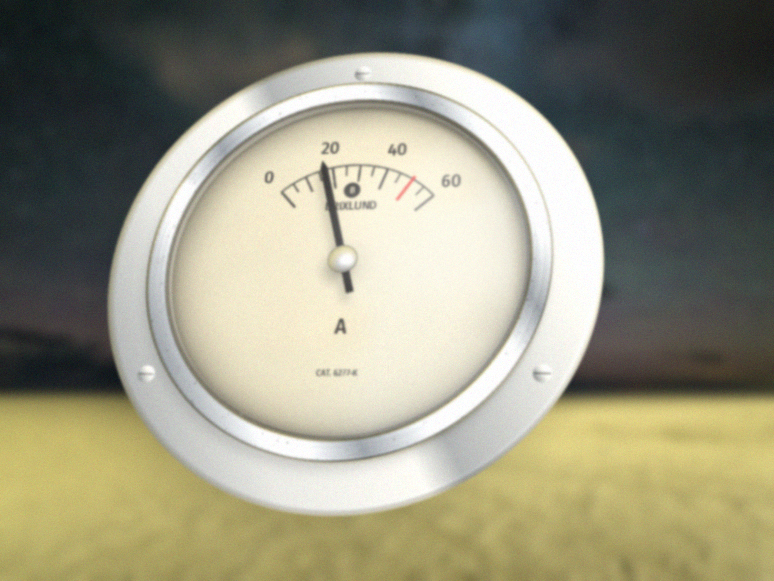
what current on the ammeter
17.5 A
